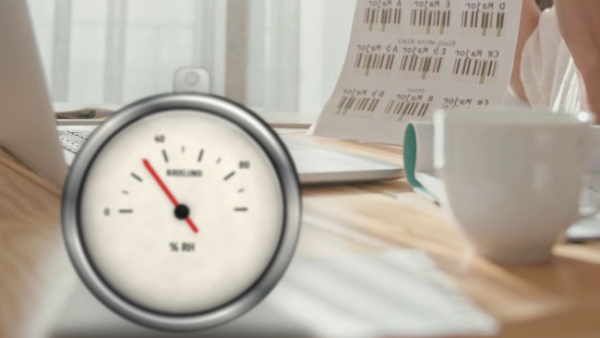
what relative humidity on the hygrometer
30 %
